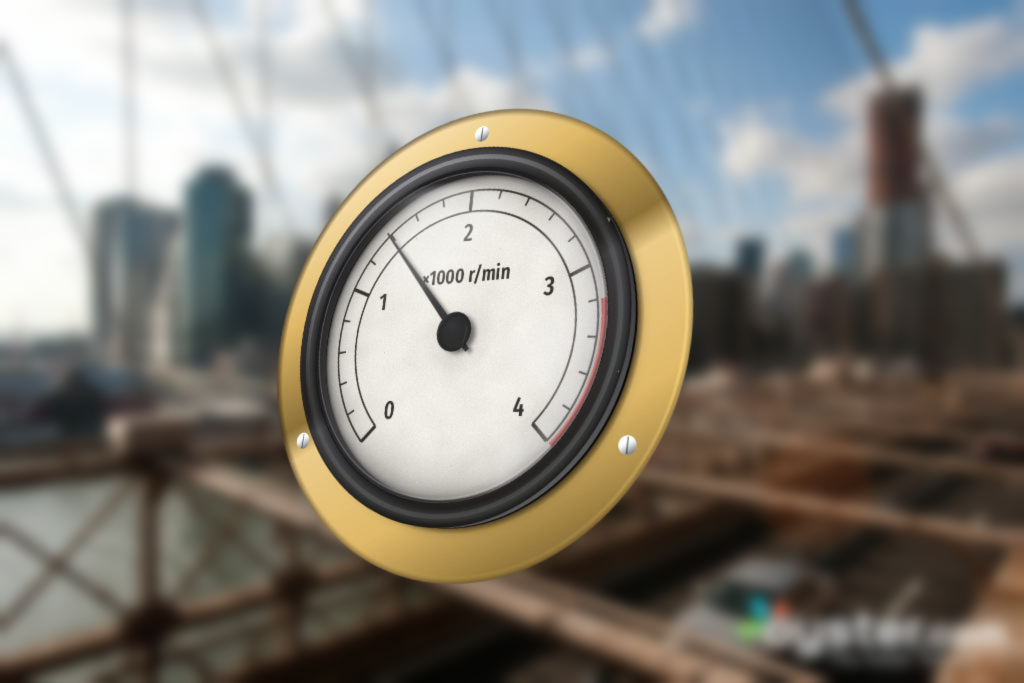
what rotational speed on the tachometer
1400 rpm
